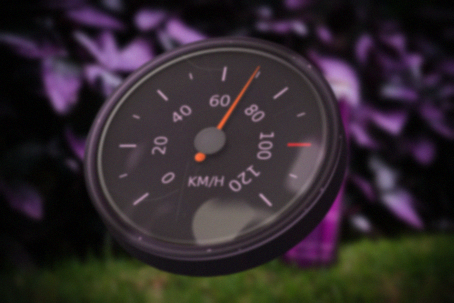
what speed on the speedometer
70 km/h
